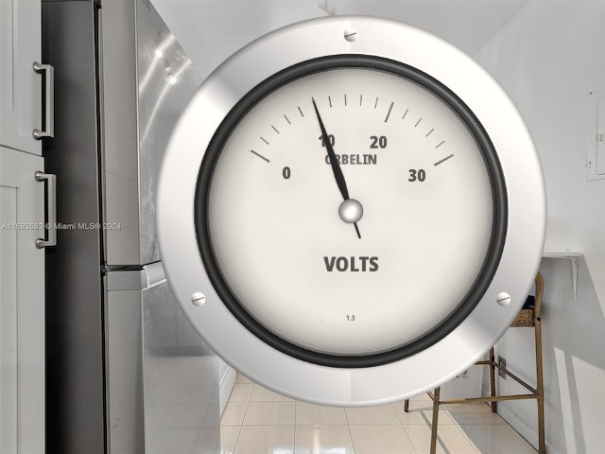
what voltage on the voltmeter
10 V
